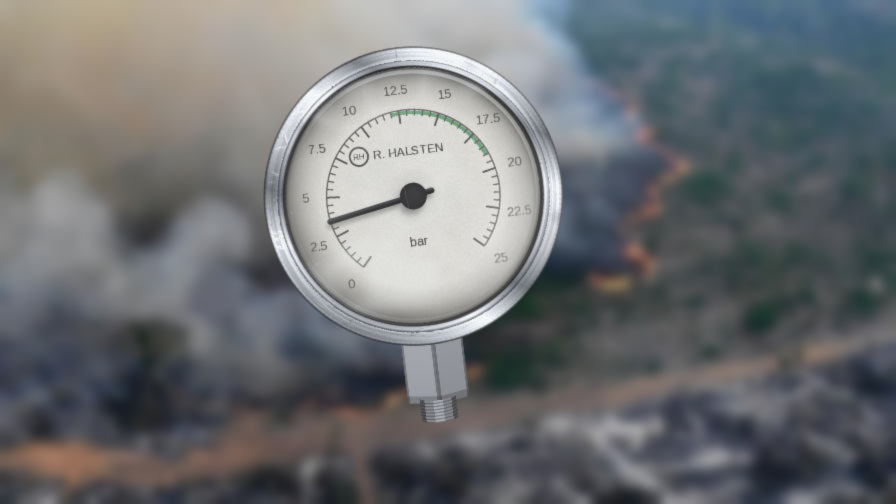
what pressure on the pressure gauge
3.5 bar
